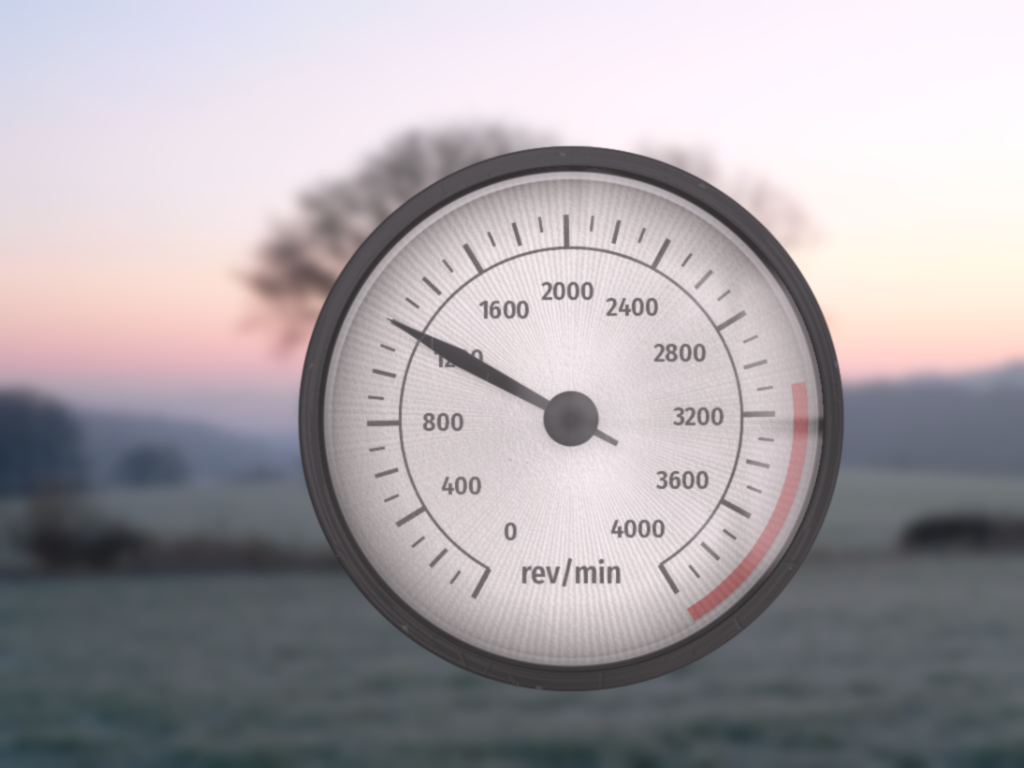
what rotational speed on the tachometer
1200 rpm
